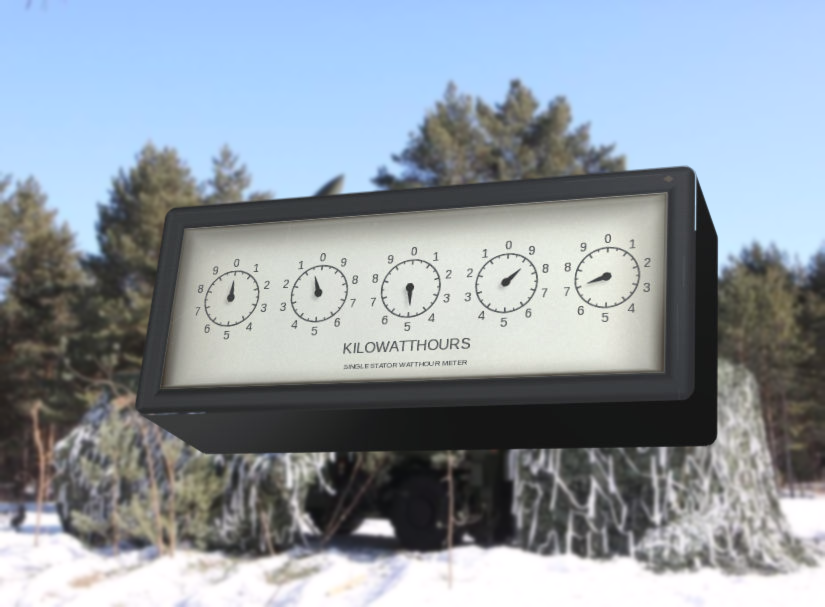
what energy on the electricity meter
487 kWh
